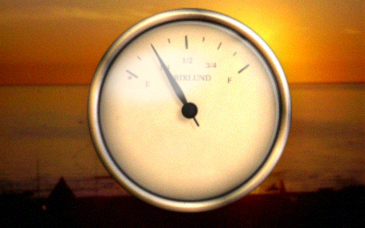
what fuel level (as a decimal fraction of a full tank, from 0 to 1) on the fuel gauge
0.25
